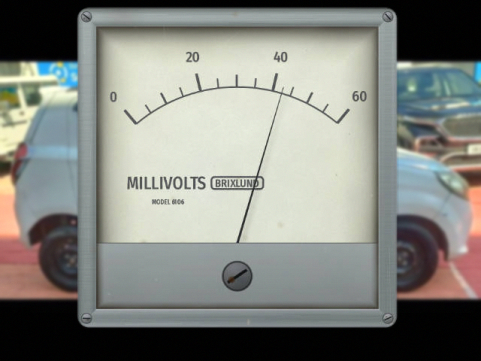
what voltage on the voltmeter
42.5 mV
